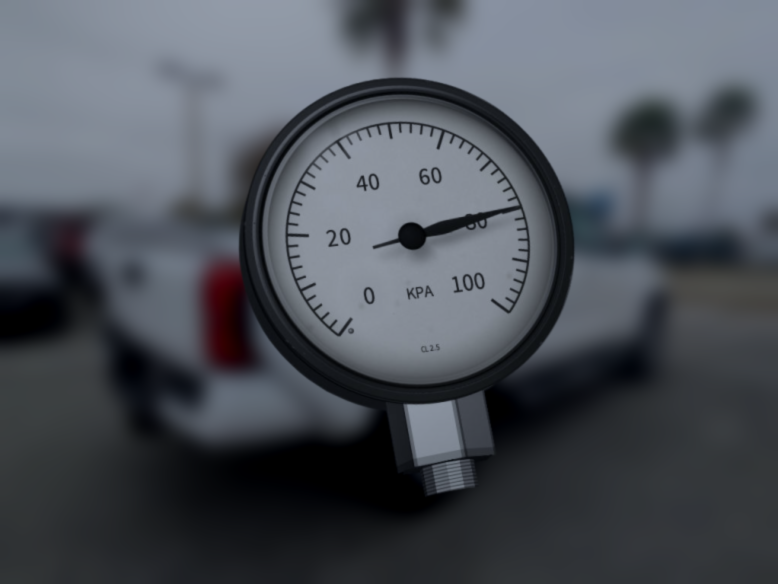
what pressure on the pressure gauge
80 kPa
